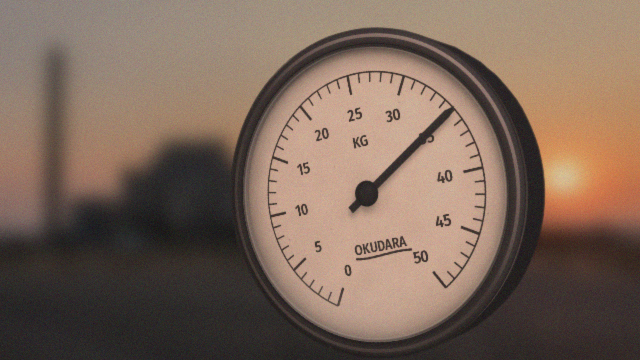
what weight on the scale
35 kg
